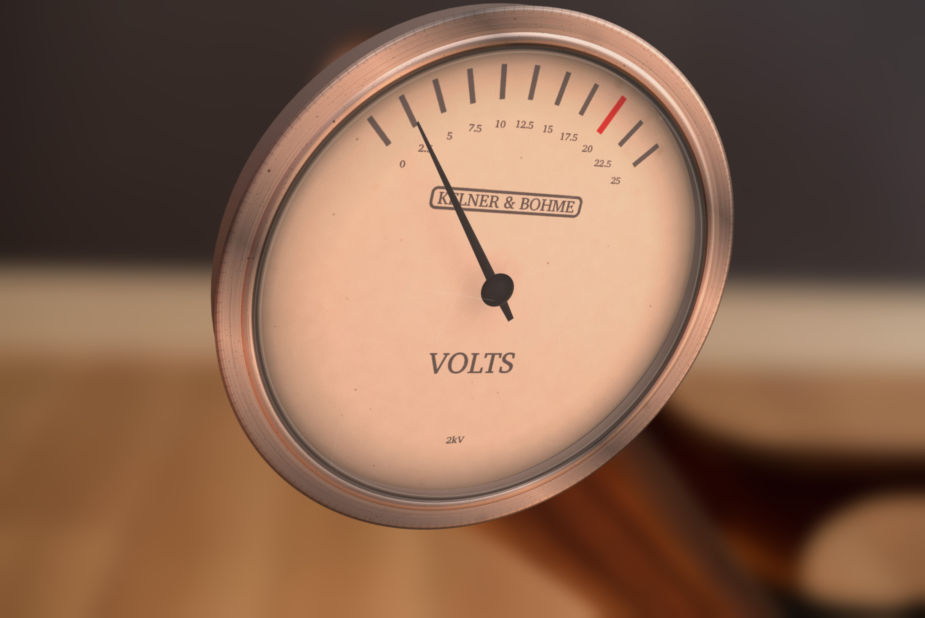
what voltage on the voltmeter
2.5 V
